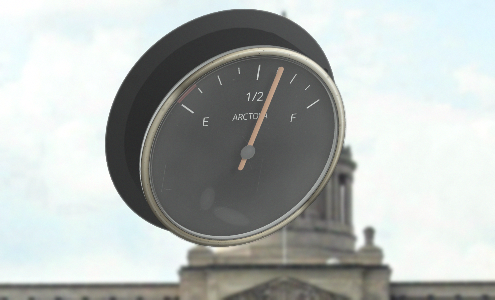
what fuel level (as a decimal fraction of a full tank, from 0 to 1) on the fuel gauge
0.625
